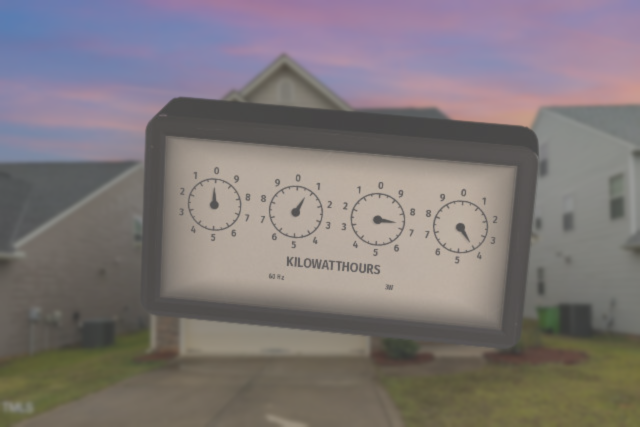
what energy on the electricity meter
74 kWh
